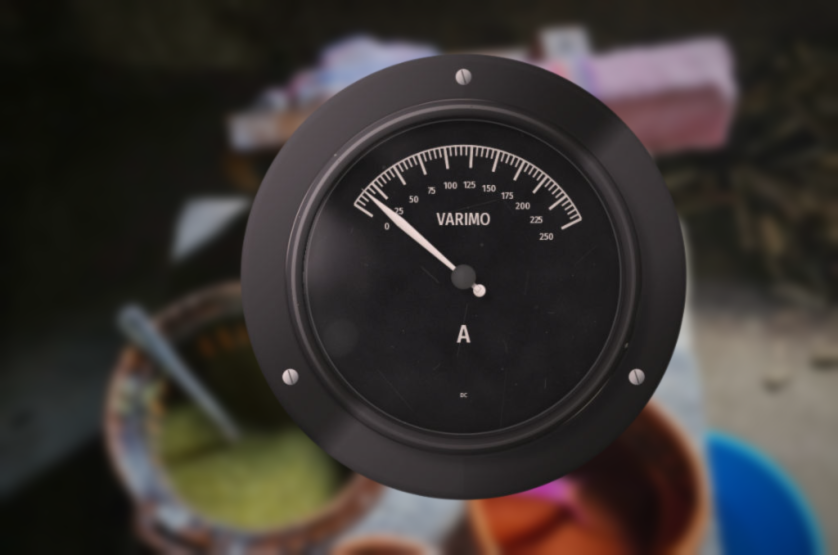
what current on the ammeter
15 A
